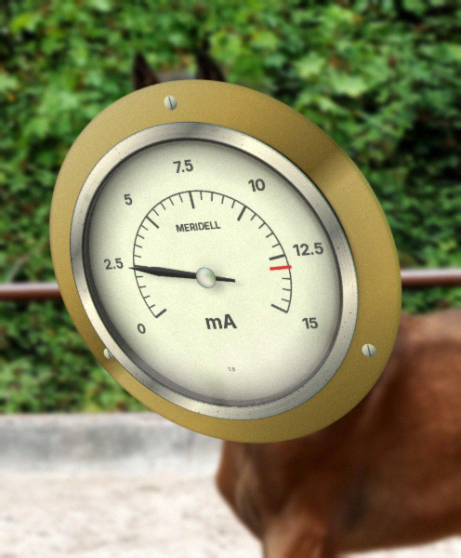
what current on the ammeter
2.5 mA
